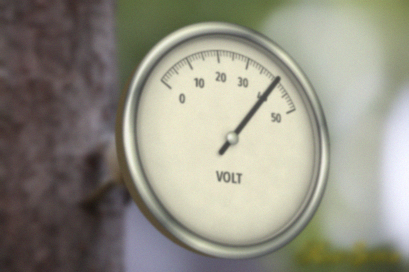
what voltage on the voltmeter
40 V
